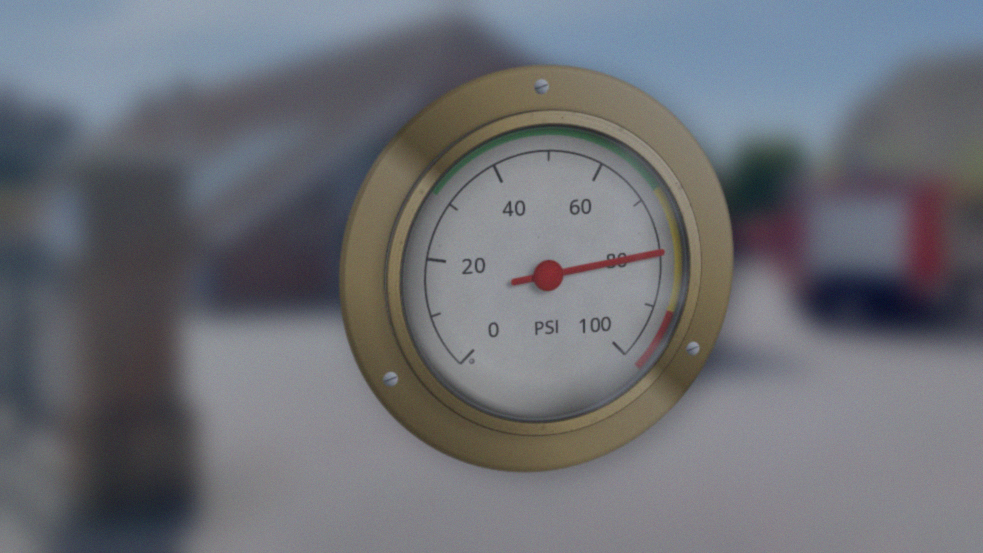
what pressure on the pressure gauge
80 psi
